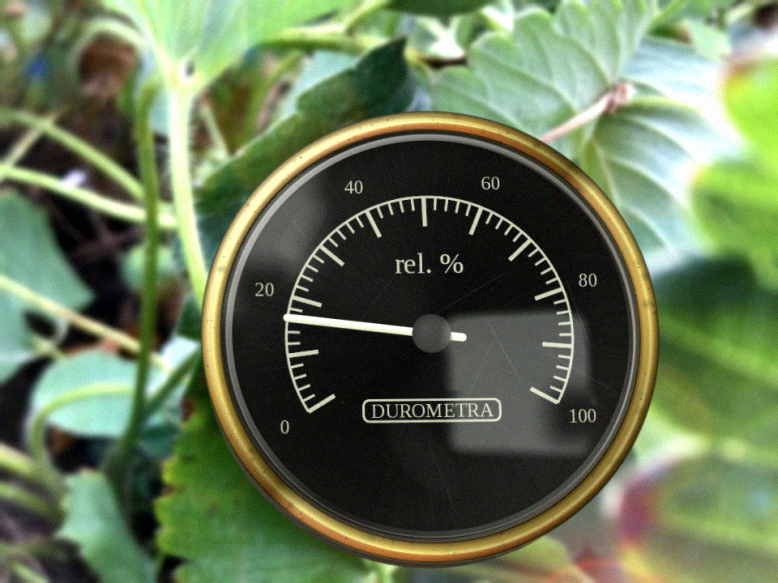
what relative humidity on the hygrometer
16 %
